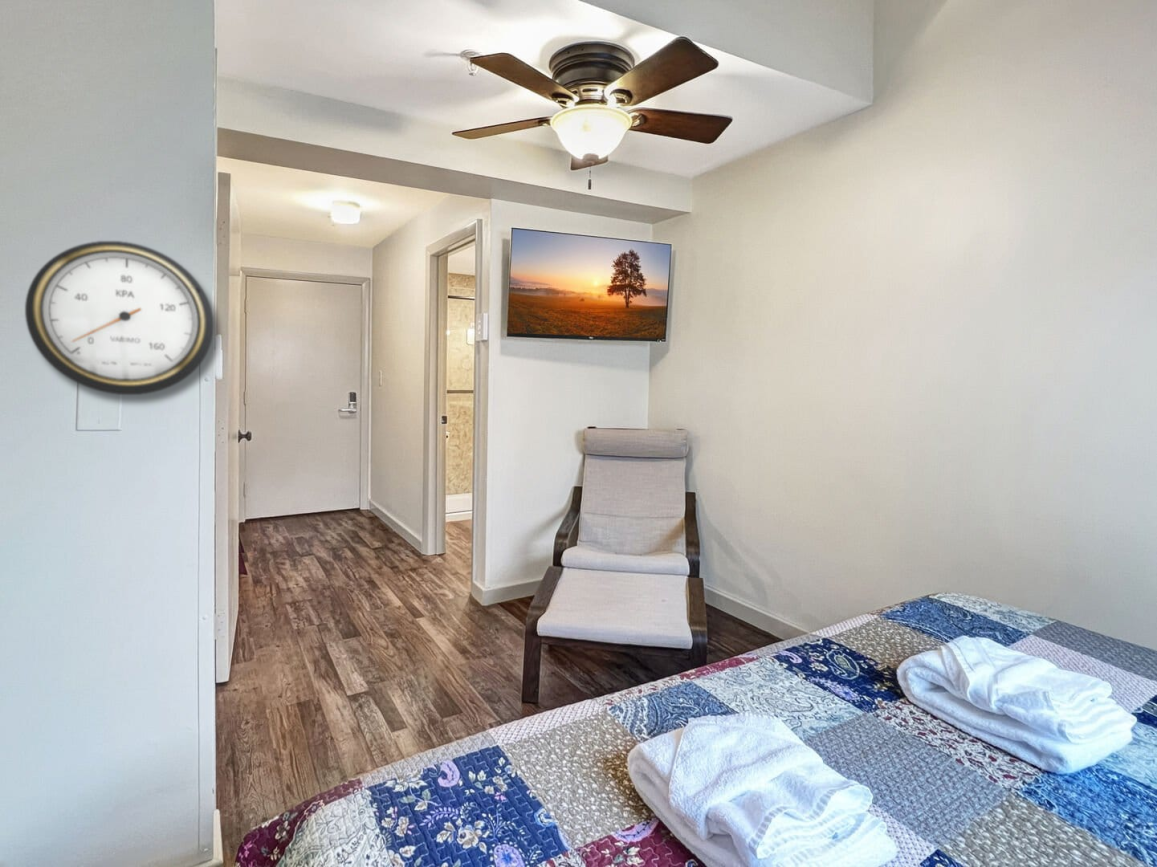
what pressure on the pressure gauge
5 kPa
